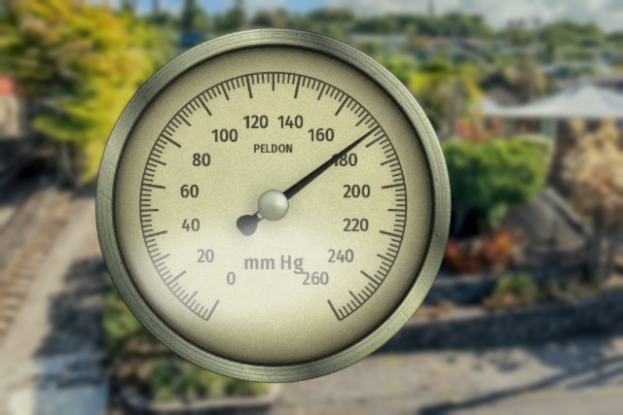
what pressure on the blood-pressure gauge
176 mmHg
